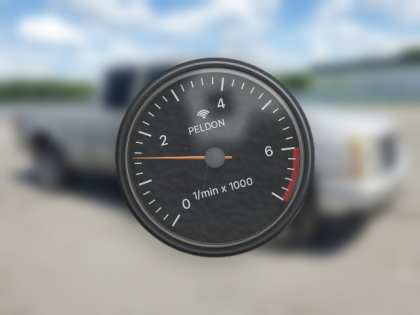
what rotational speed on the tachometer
1500 rpm
